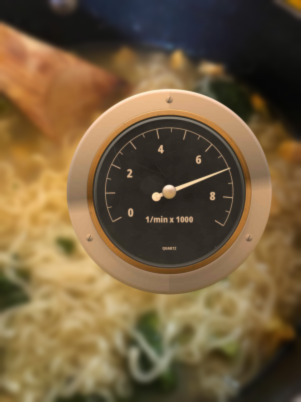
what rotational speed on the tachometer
7000 rpm
